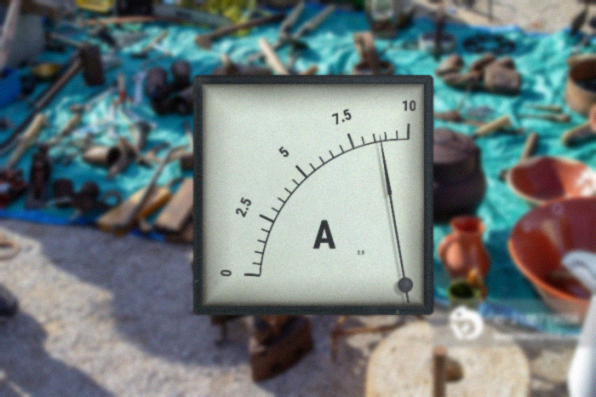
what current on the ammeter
8.75 A
